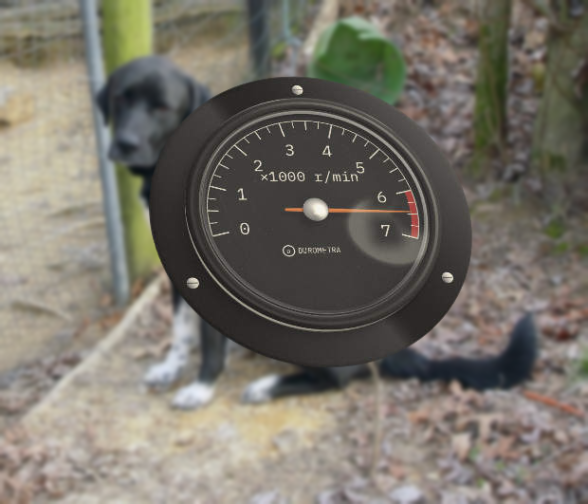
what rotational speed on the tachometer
6500 rpm
